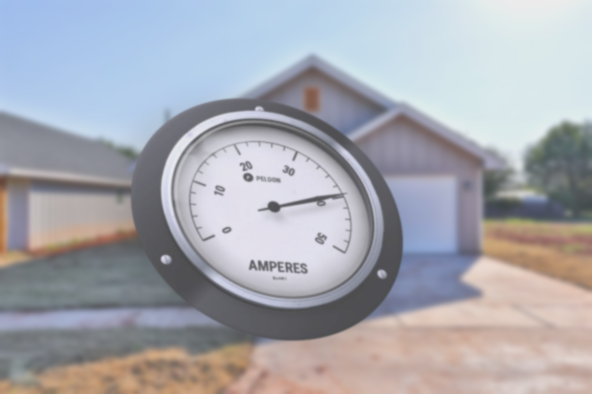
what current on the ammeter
40 A
